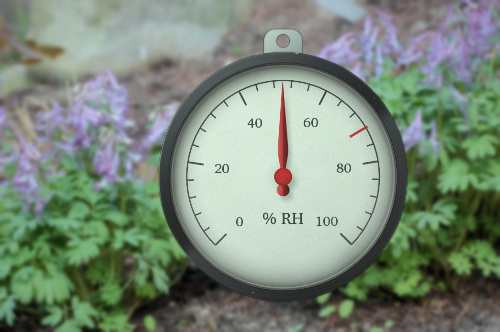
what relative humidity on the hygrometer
50 %
